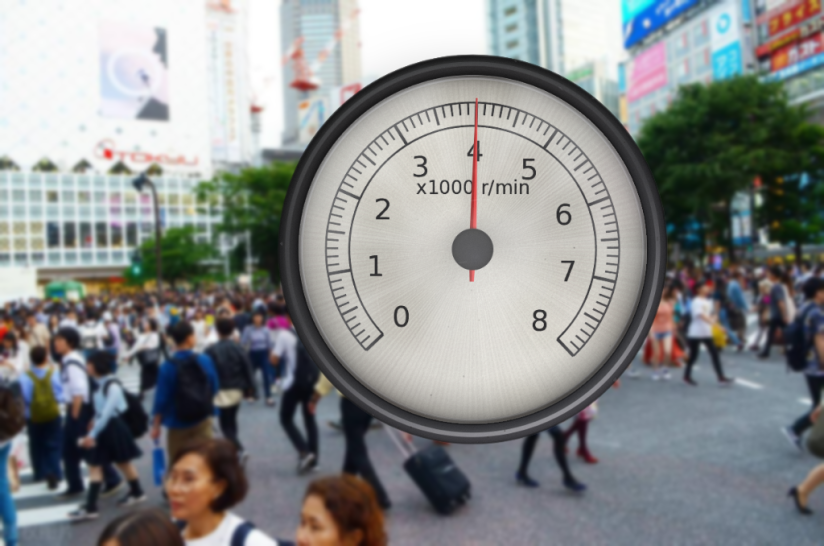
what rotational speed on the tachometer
4000 rpm
